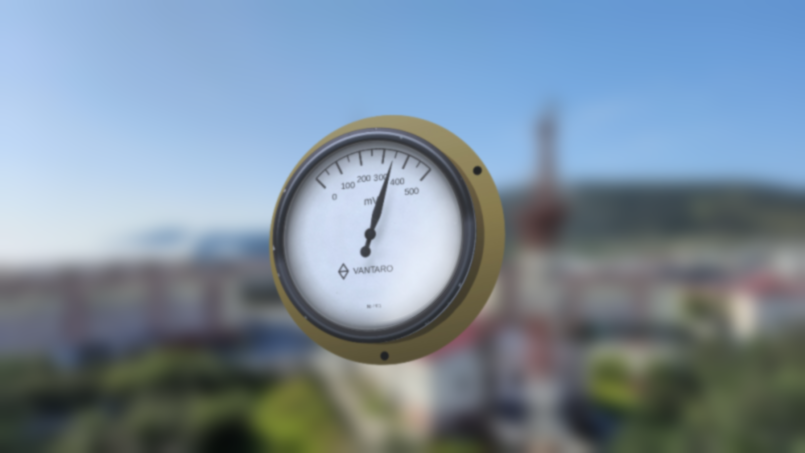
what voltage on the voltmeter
350 mV
